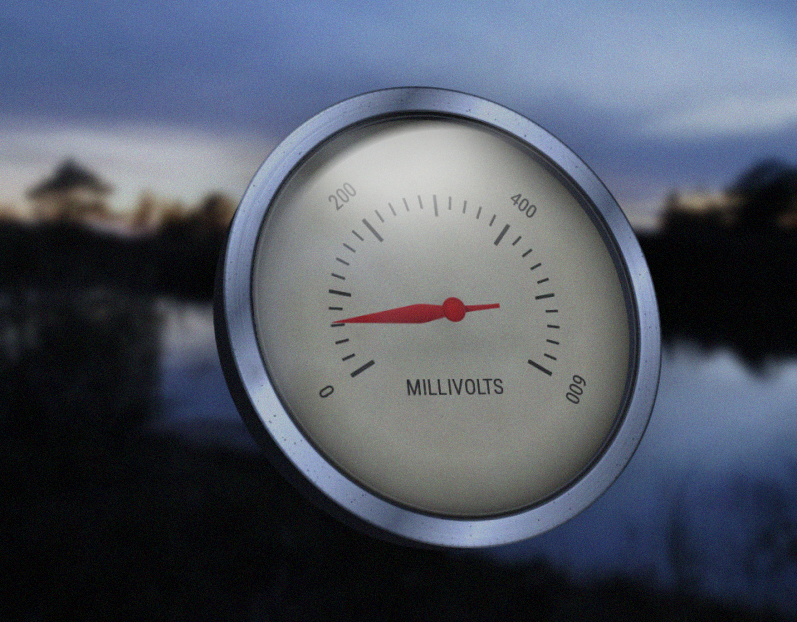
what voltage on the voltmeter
60 mV
